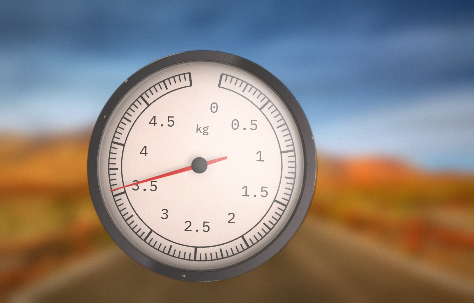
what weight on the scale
3.55 kg
